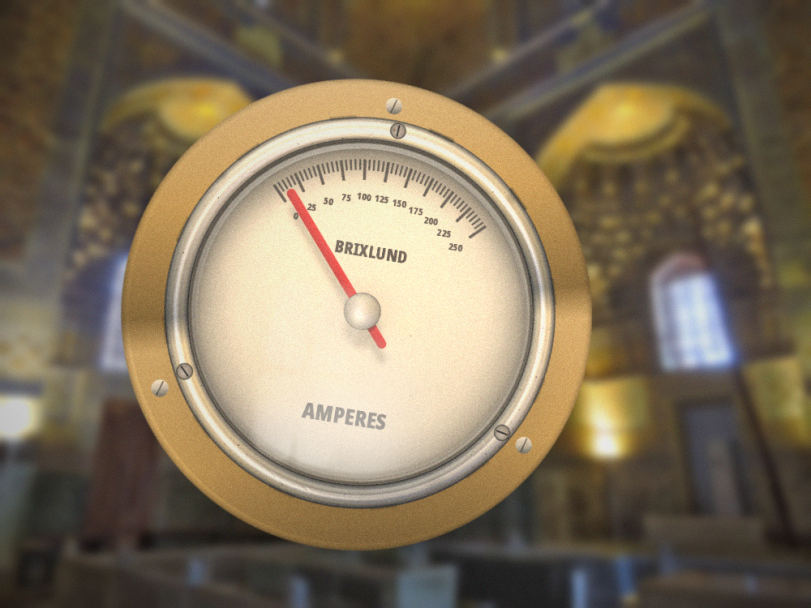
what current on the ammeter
10 A
